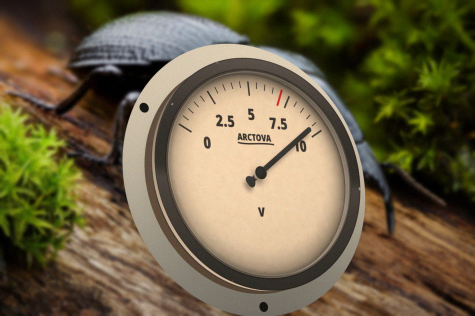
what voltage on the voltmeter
9.5 V
